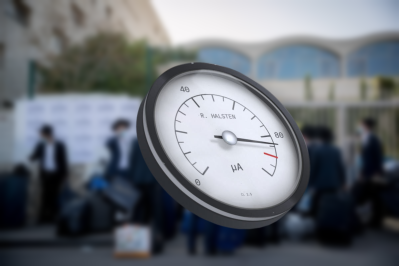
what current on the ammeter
85 µA
